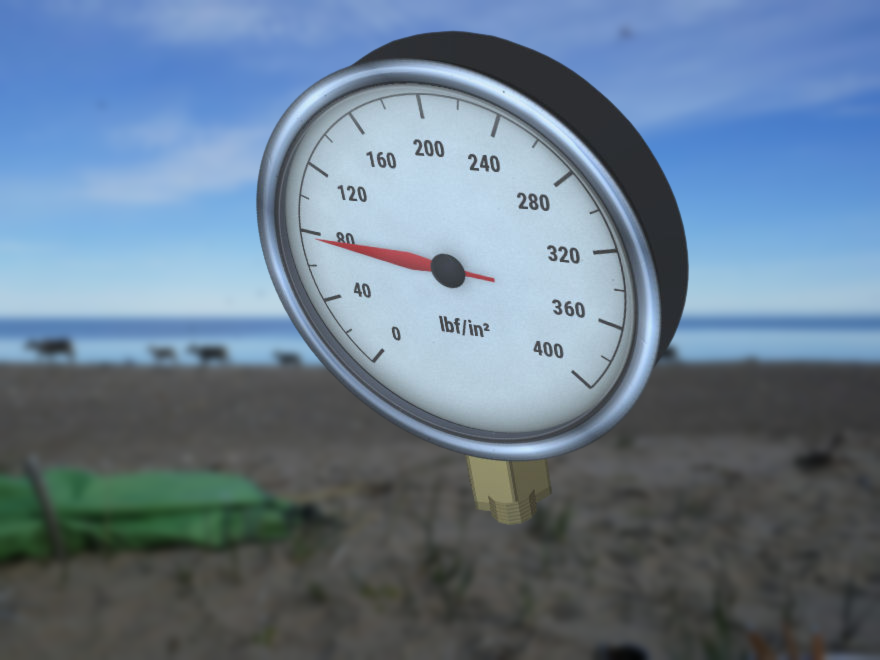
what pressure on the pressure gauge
80 psi
